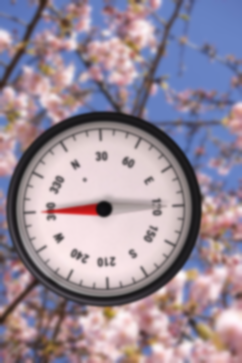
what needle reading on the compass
300 °
